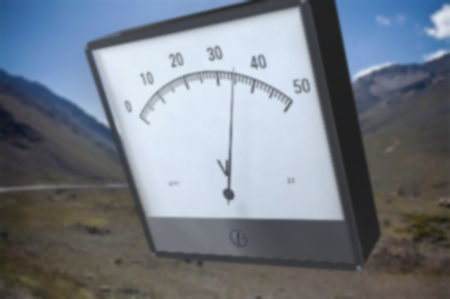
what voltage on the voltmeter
35 V
